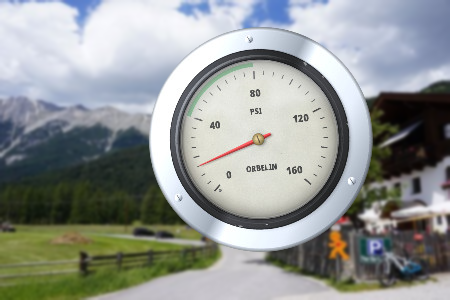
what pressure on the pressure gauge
15 psi
